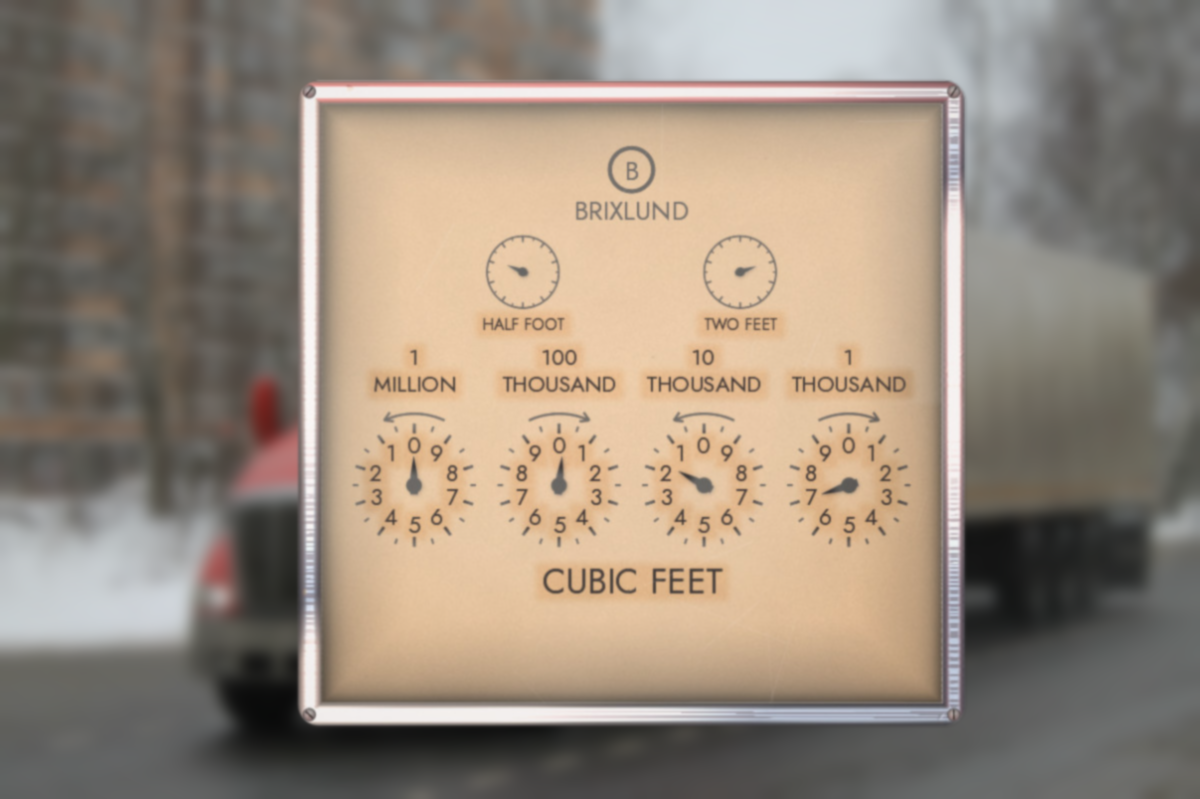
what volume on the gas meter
1700 ft³
